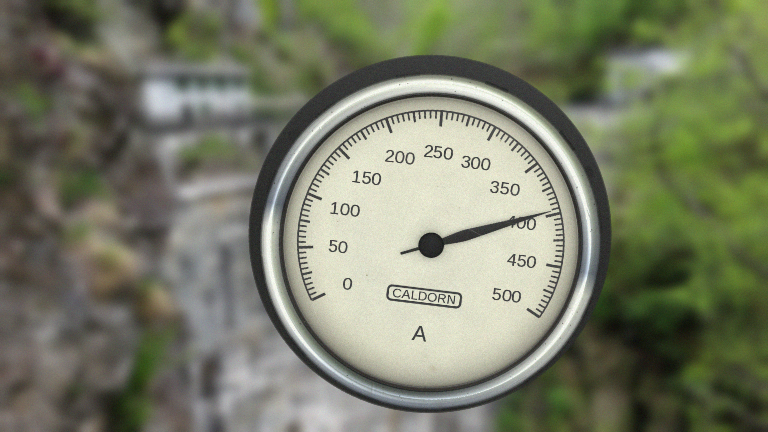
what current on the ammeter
395 A
